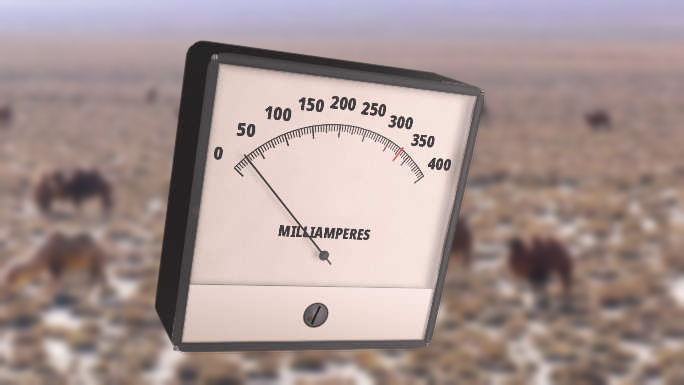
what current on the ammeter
25 mA
